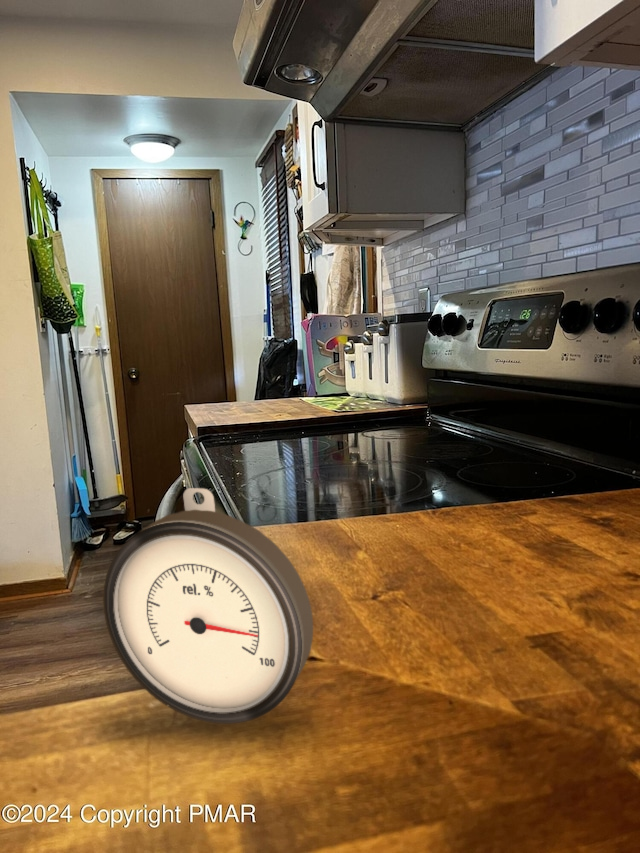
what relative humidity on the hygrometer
90 %
